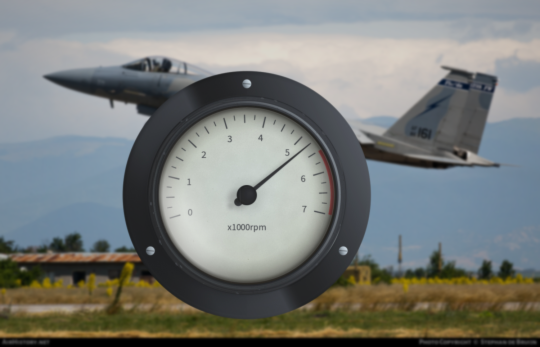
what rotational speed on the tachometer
5250 rpm
